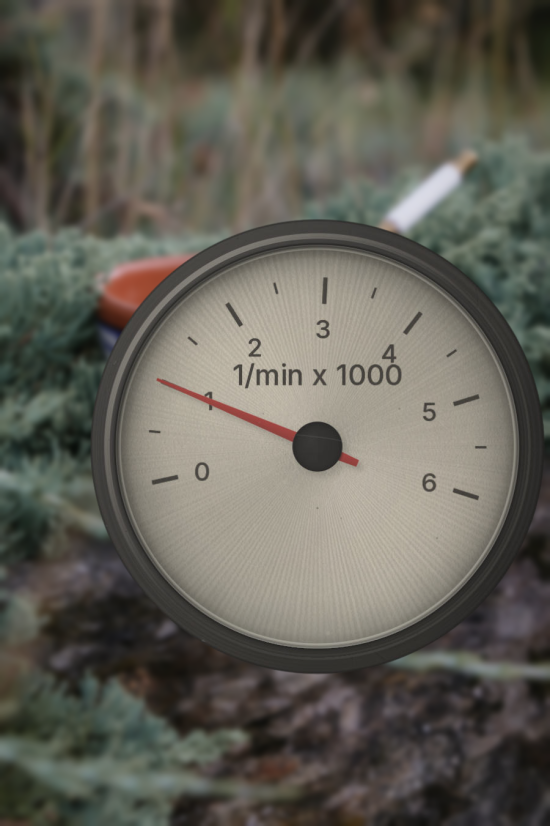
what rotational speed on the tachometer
1000 rpm
